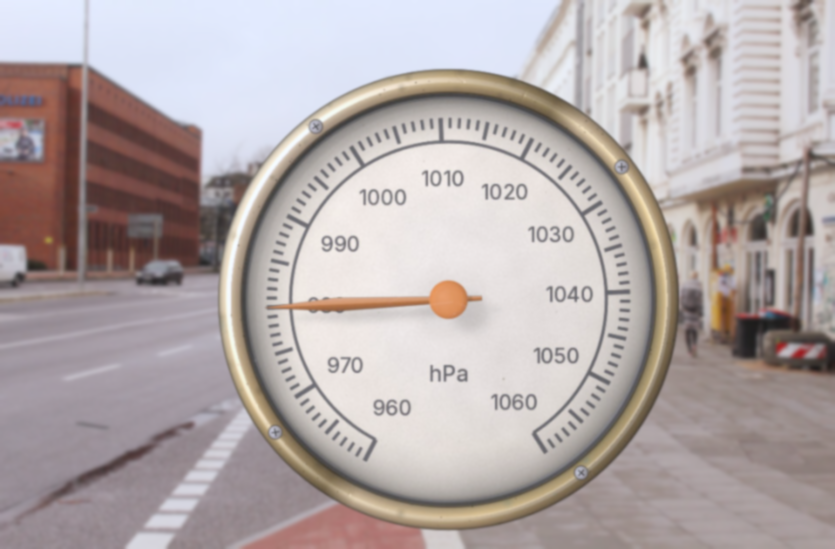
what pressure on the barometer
980 hPa
